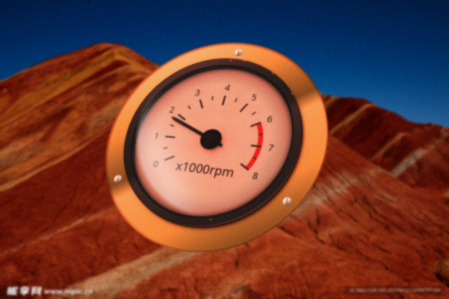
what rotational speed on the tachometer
1750 rpm
